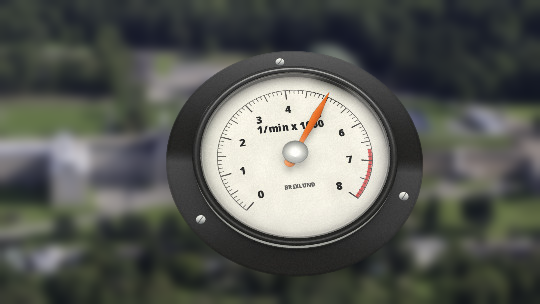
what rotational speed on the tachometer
5000 rpm
